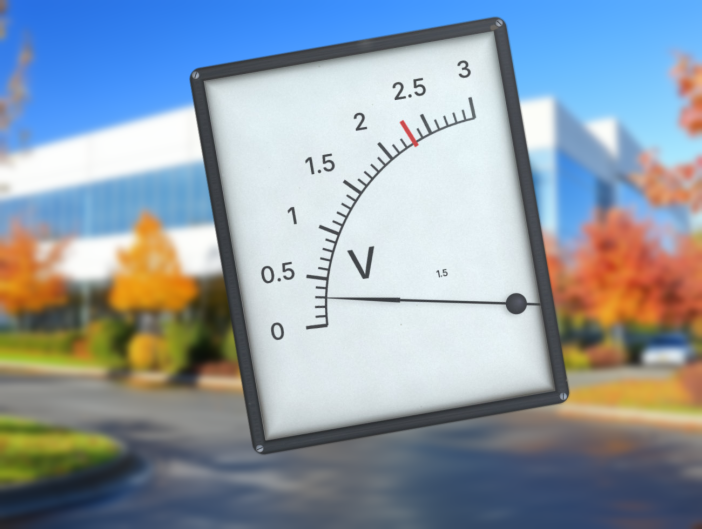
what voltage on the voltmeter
0.3 V
